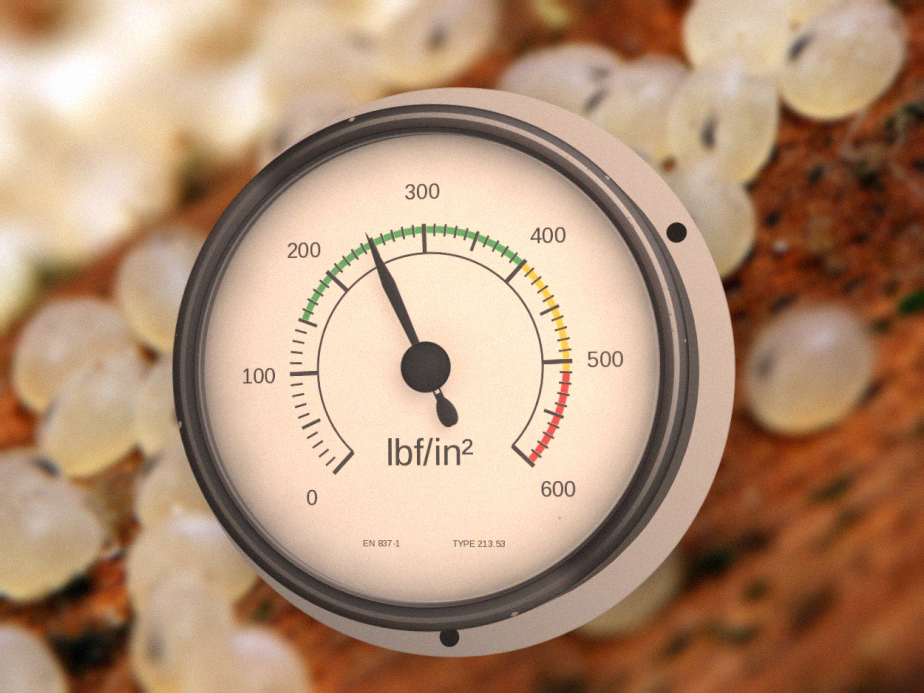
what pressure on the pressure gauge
250 psi
